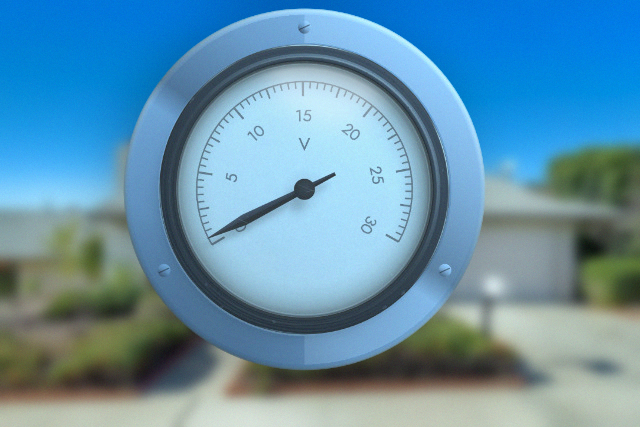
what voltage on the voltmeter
0.5 V
